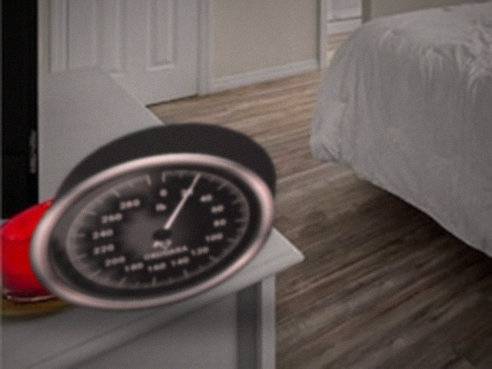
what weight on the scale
20 lb
